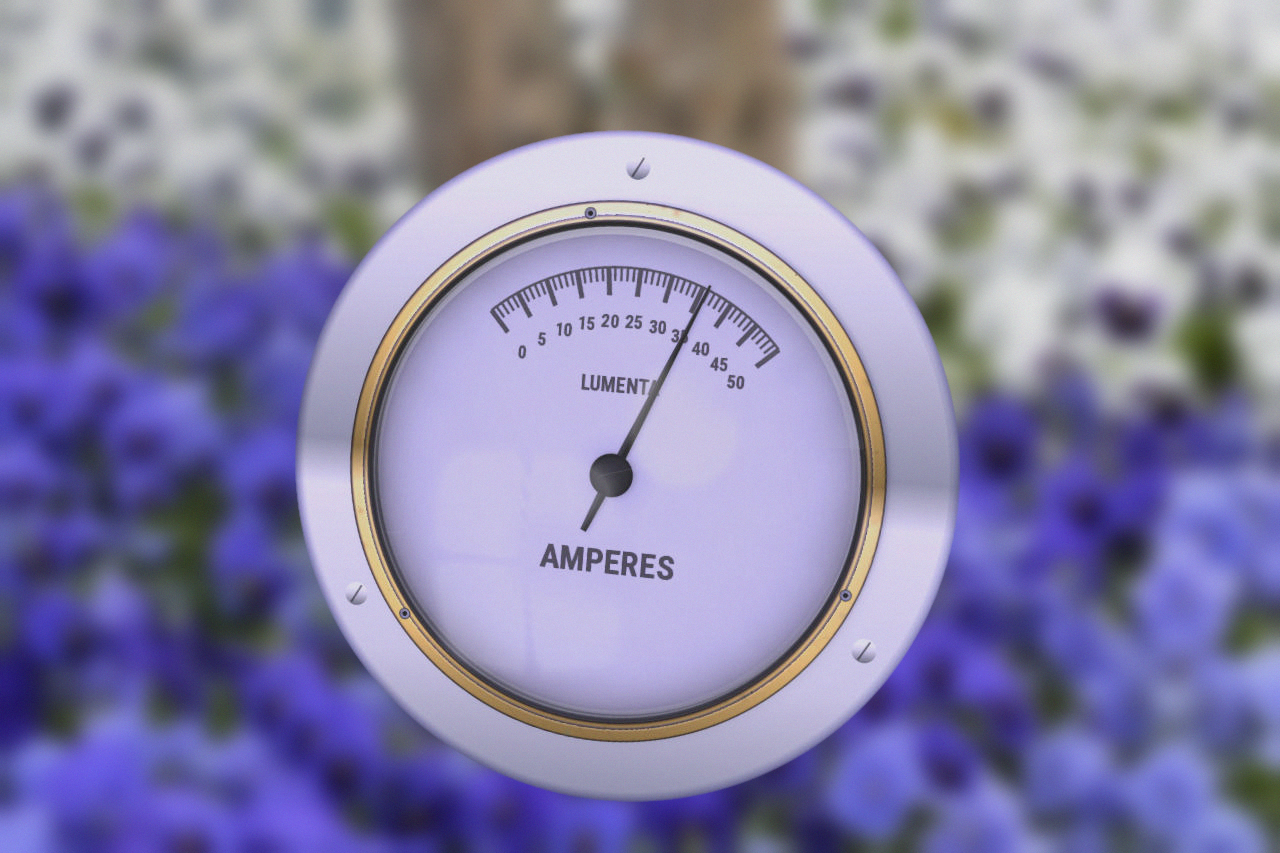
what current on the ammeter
36 A
